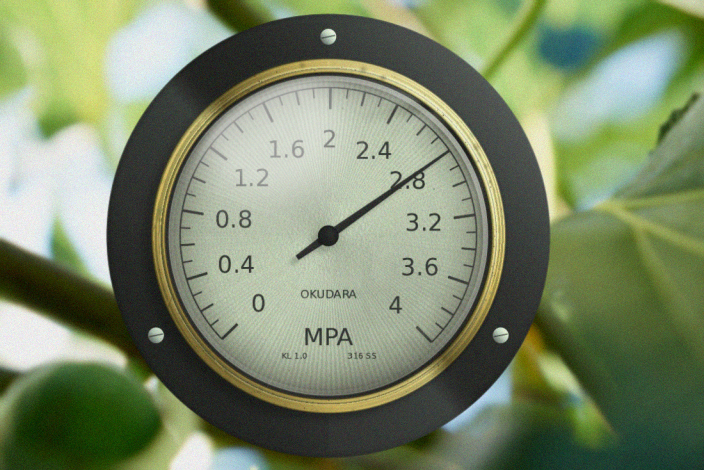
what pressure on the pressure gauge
2.8 MPa
